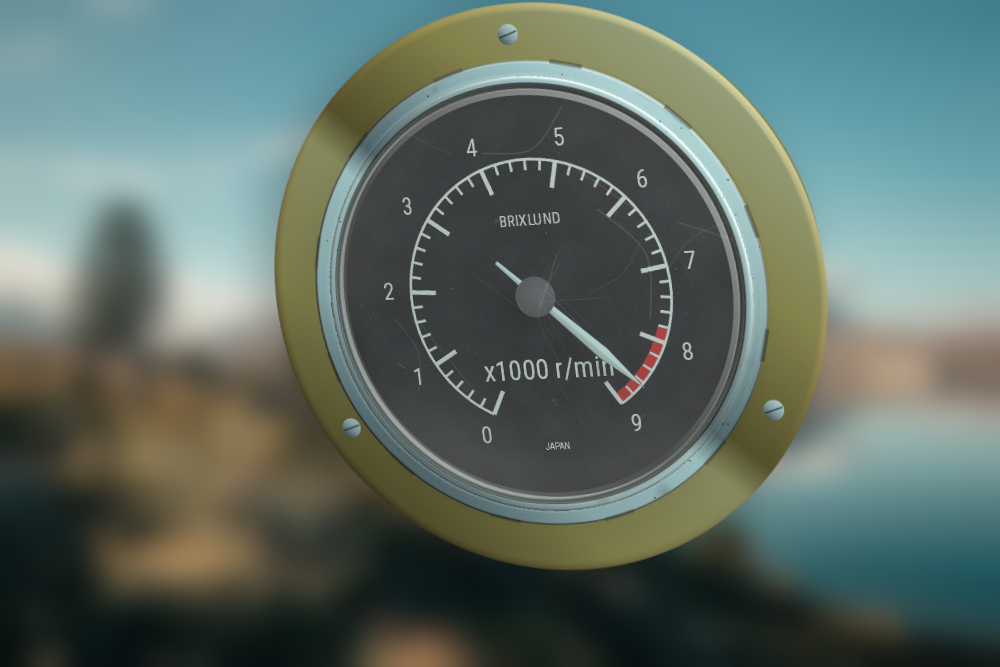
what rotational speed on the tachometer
8600 rpm
